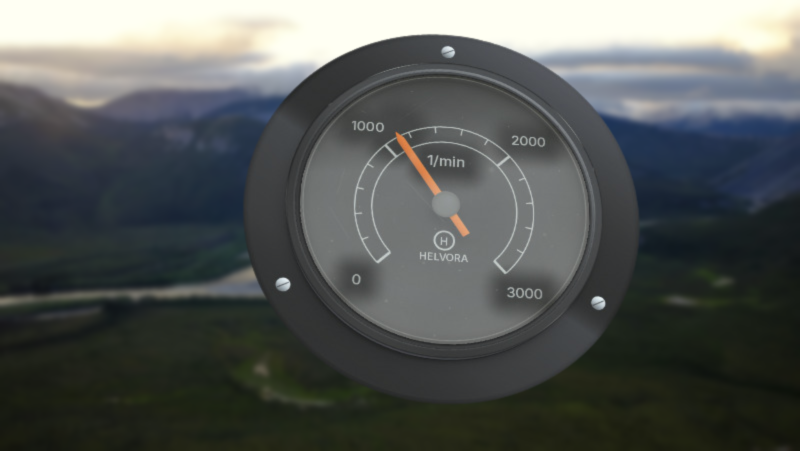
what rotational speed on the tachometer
1100 rpm
